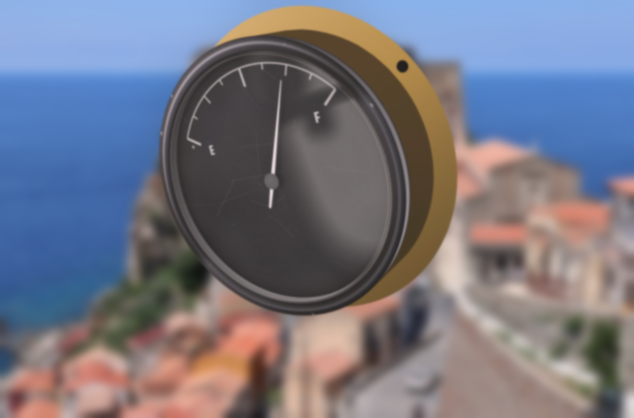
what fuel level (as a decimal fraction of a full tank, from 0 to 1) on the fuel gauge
0.75
